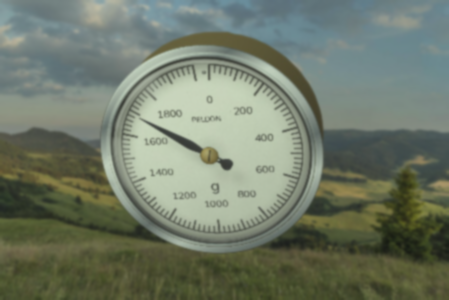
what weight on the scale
1700 g
